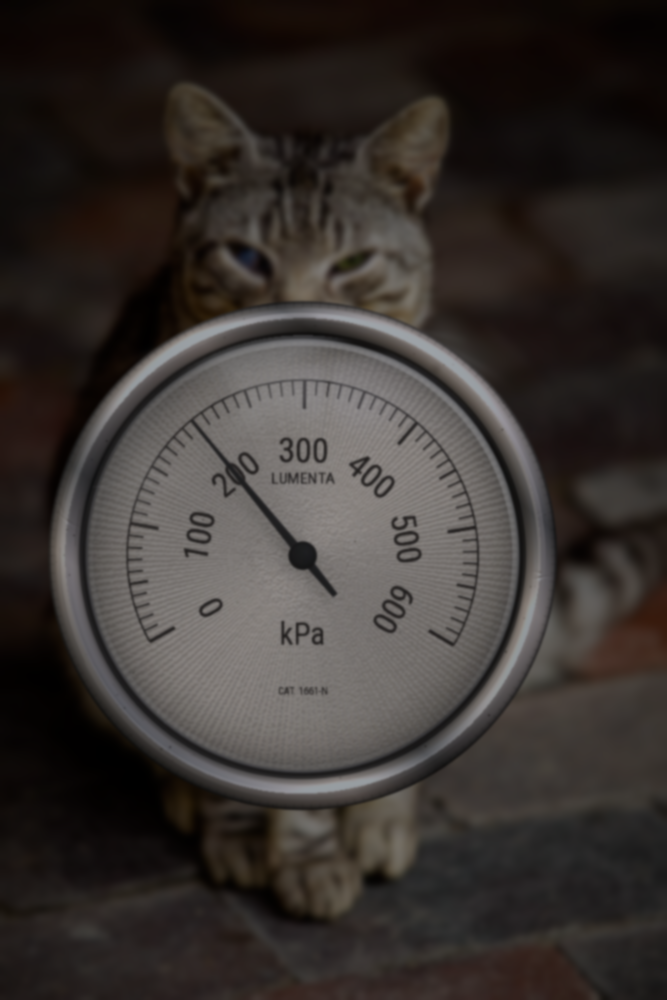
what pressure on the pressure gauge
200 kPa
